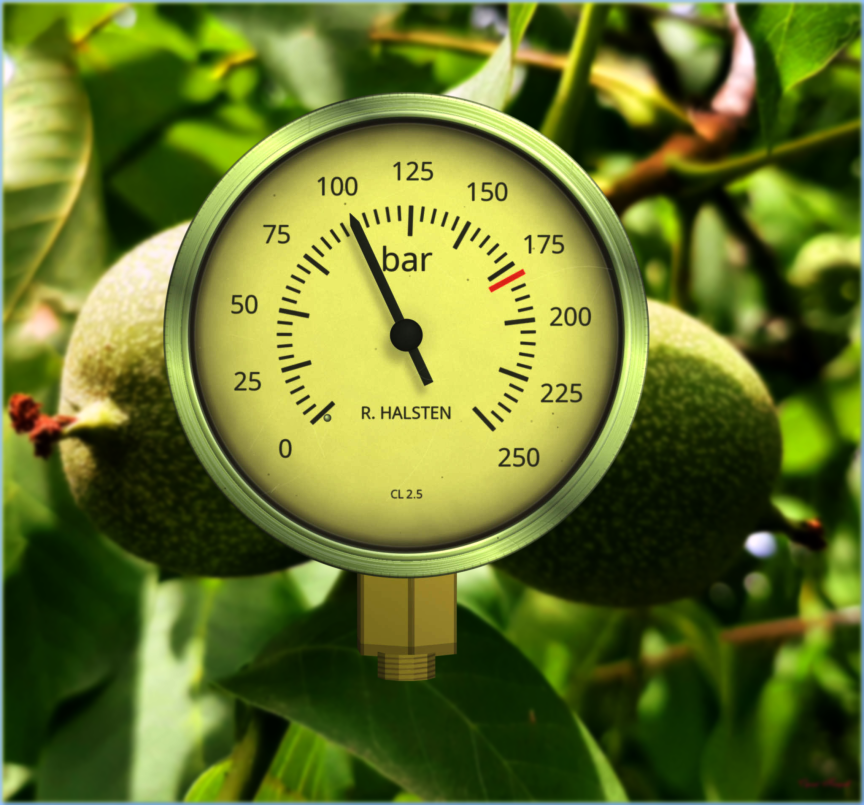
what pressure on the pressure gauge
100 bar
